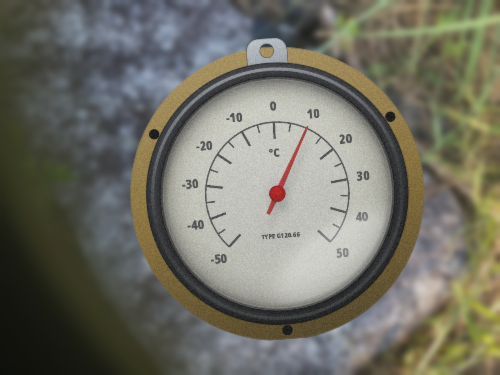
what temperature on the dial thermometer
10 °C
